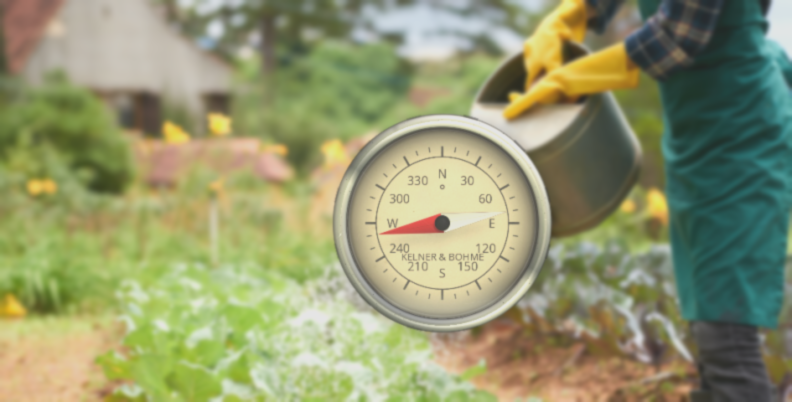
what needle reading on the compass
260 °
